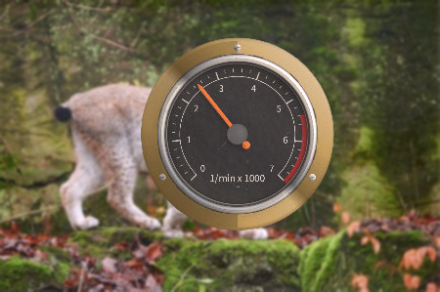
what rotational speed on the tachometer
2500 rpm
